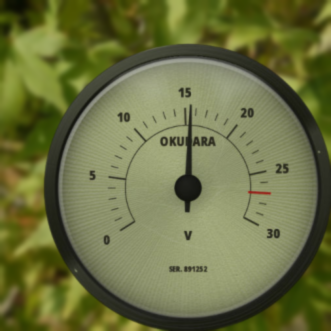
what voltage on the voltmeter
15.5 V
